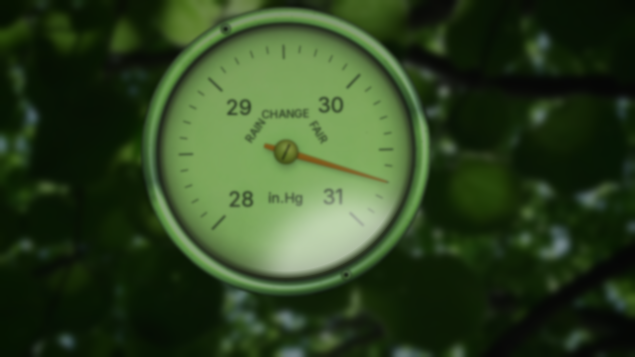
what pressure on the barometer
30.7 inHg
